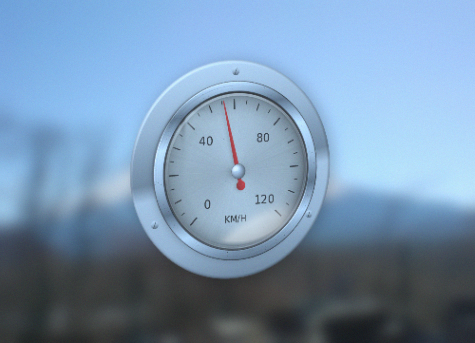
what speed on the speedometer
55 km/h
